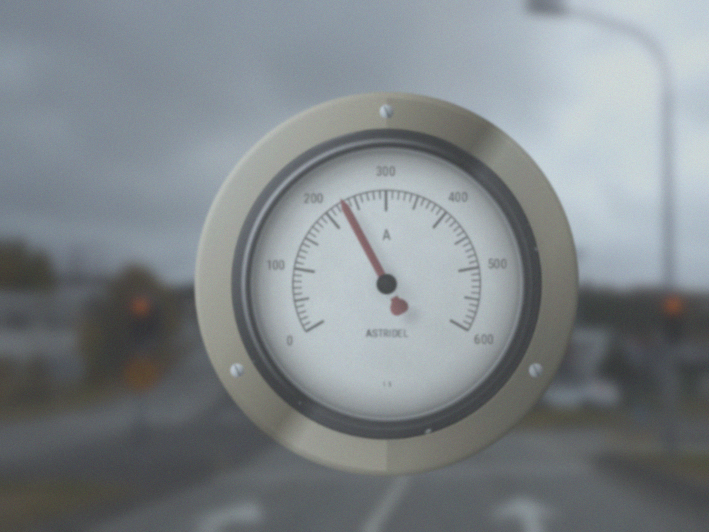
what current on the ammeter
230 A
